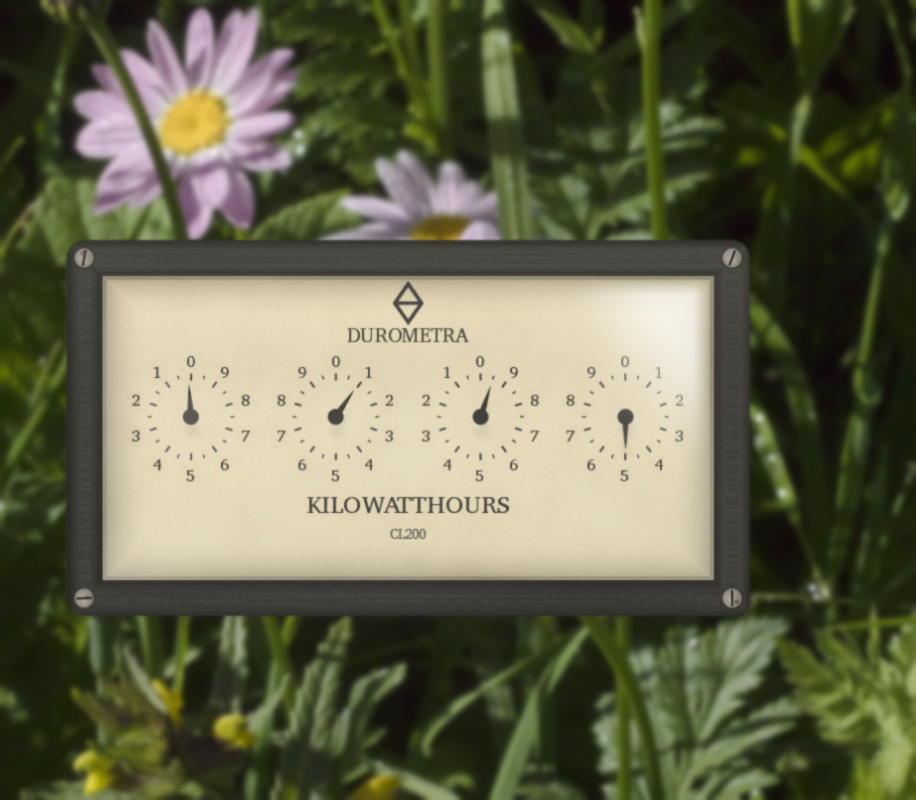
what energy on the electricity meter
95 kWh
